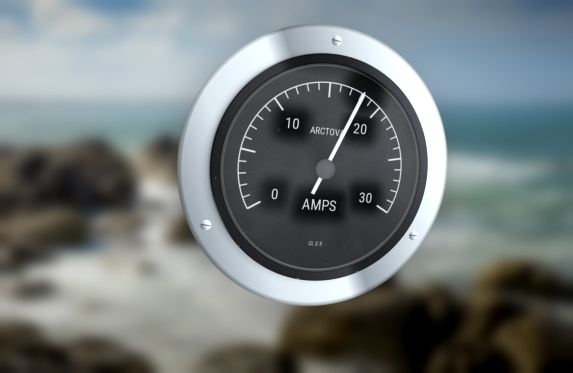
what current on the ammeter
18 A
